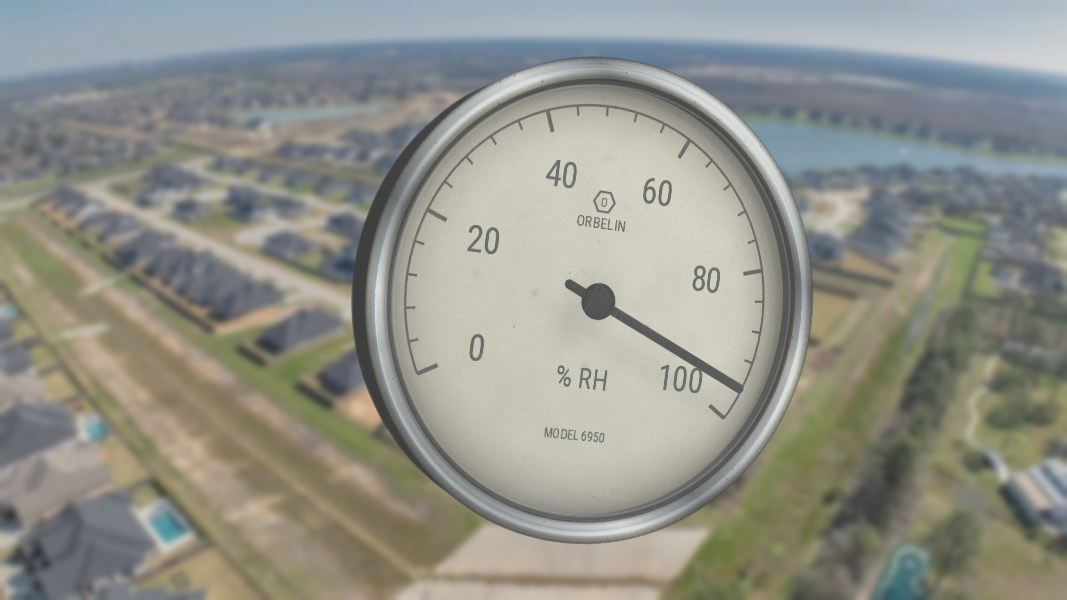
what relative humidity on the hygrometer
96 %
